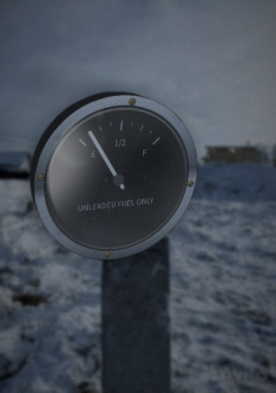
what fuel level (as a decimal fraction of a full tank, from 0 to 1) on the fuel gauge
0.125
